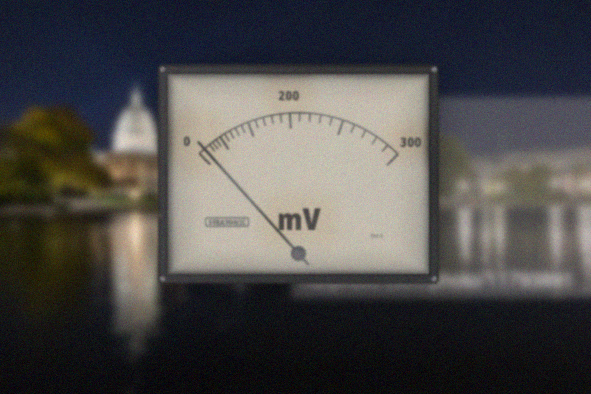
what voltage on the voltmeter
50 mV
